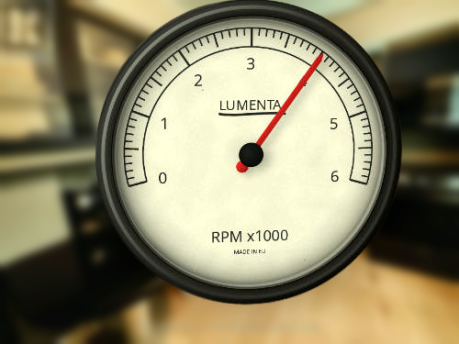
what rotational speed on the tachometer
4000 rpm
